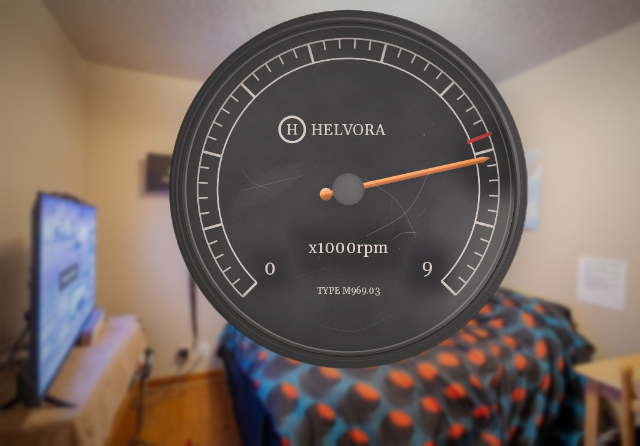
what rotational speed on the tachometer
7100 rpm
